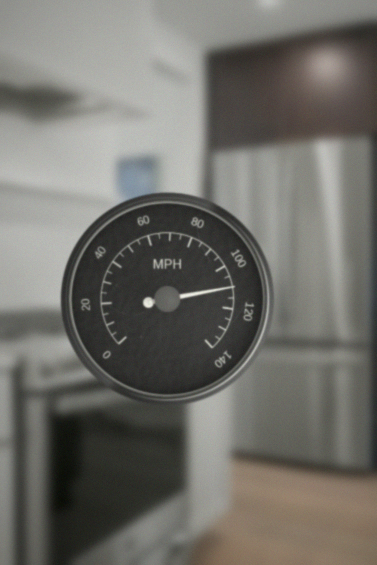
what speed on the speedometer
110 mph
